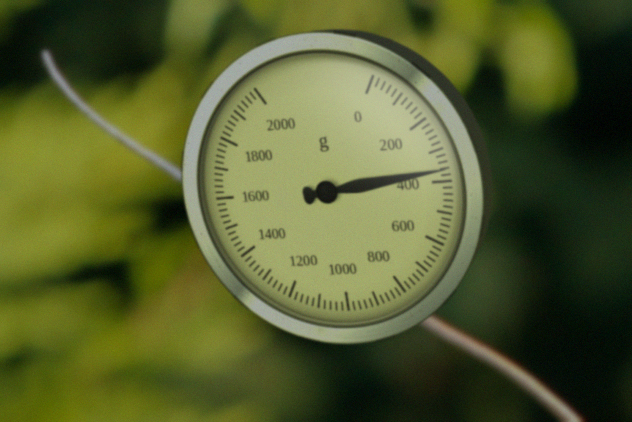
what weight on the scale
360 g
